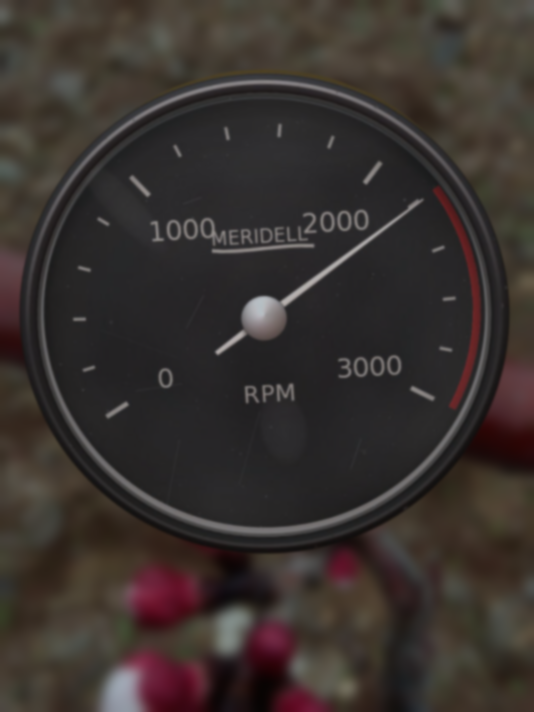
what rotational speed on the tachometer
2200 rpm
